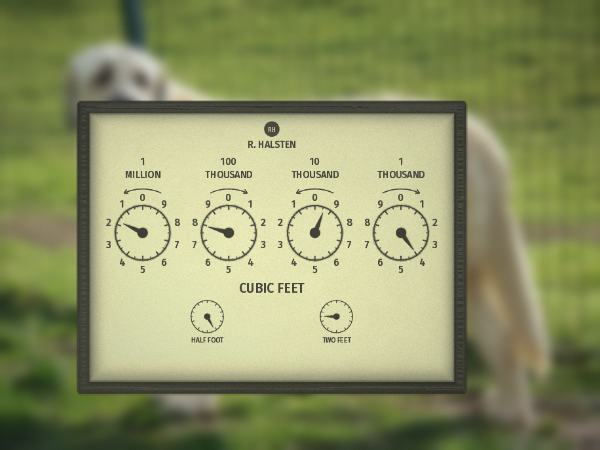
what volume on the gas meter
179400 ft³
